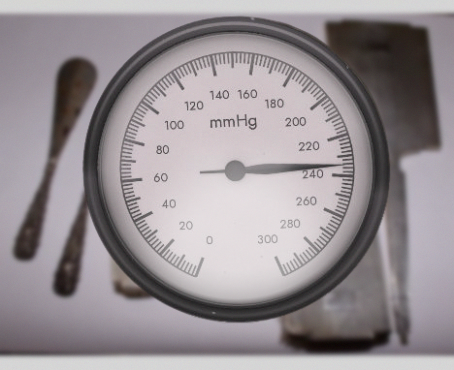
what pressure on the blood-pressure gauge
234 mmHg
